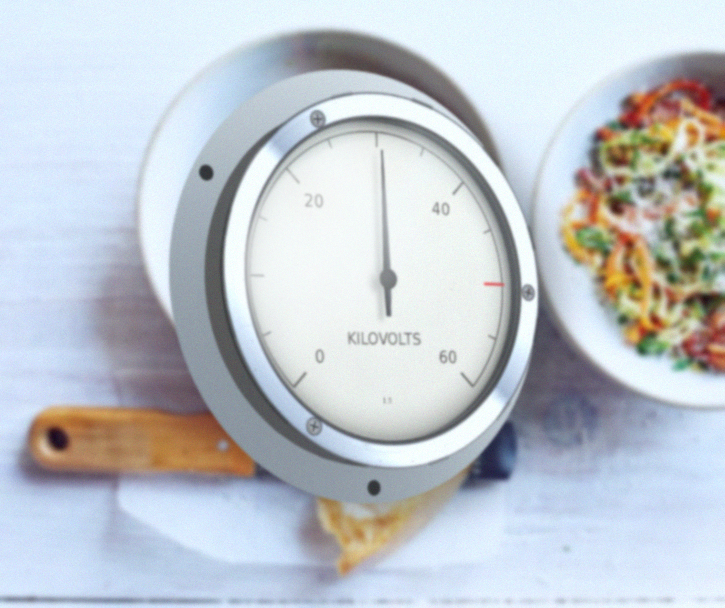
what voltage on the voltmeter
30 kV
